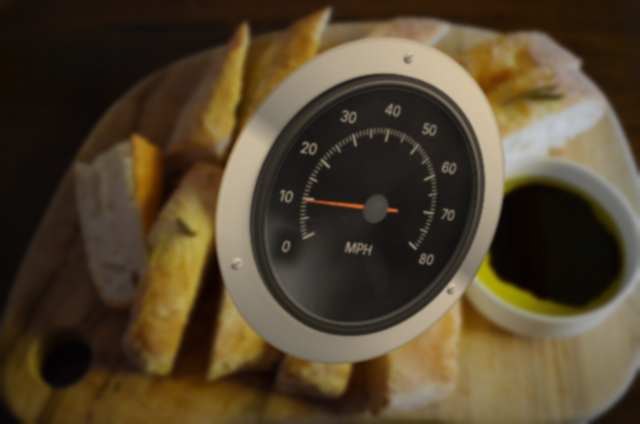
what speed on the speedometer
10 mph
